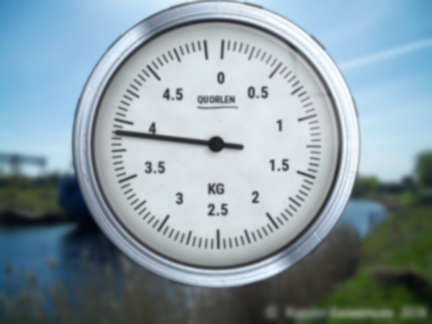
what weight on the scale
3.9 kg
